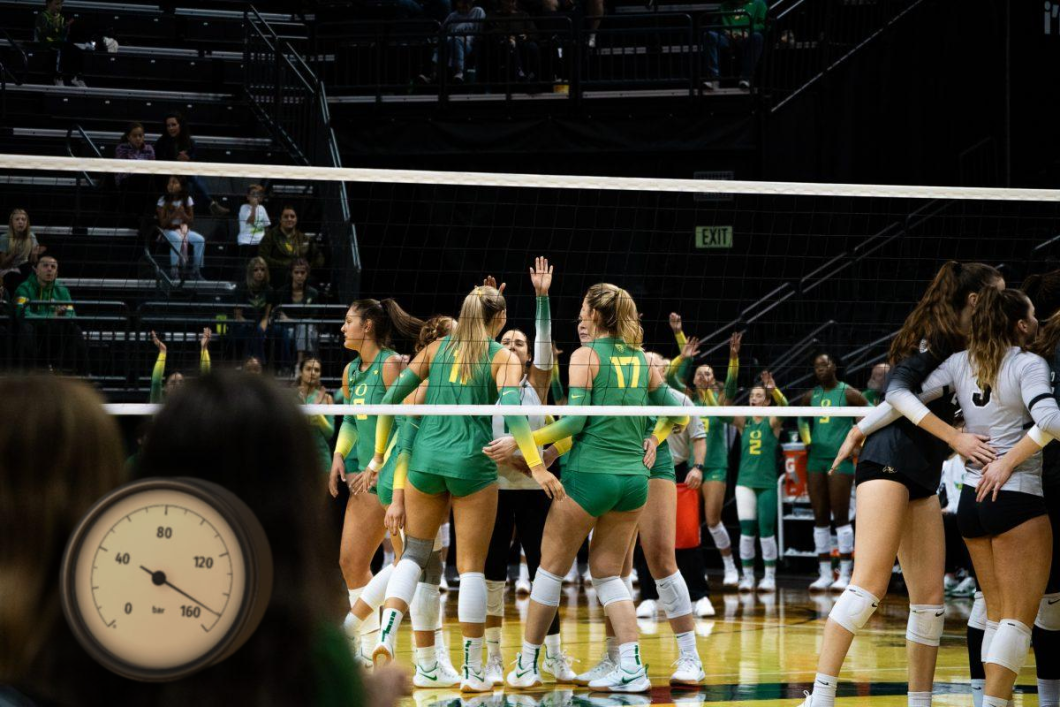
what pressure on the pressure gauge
150 bar
